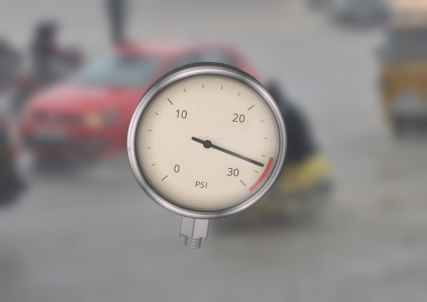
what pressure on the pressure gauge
27 psi
